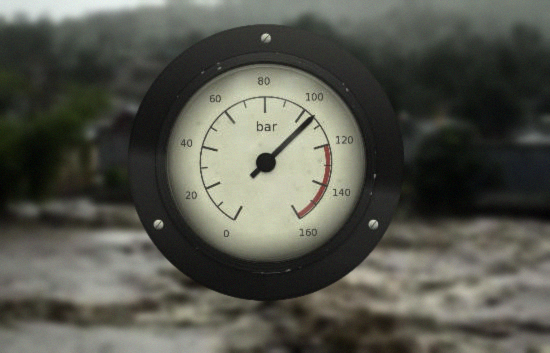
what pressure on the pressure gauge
105 bar
